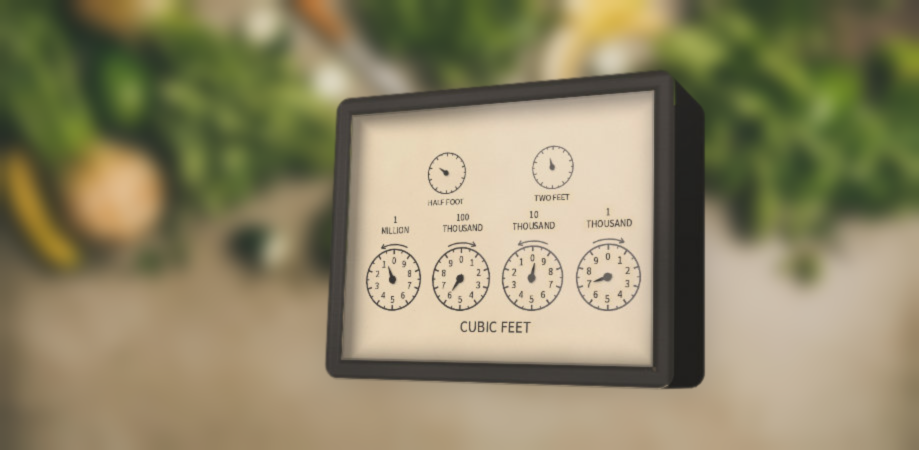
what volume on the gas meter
59700 ft³
